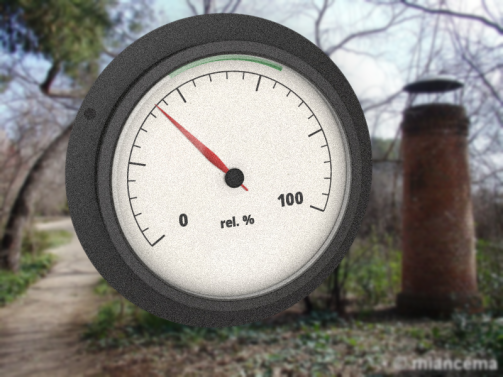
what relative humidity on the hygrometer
34 %
